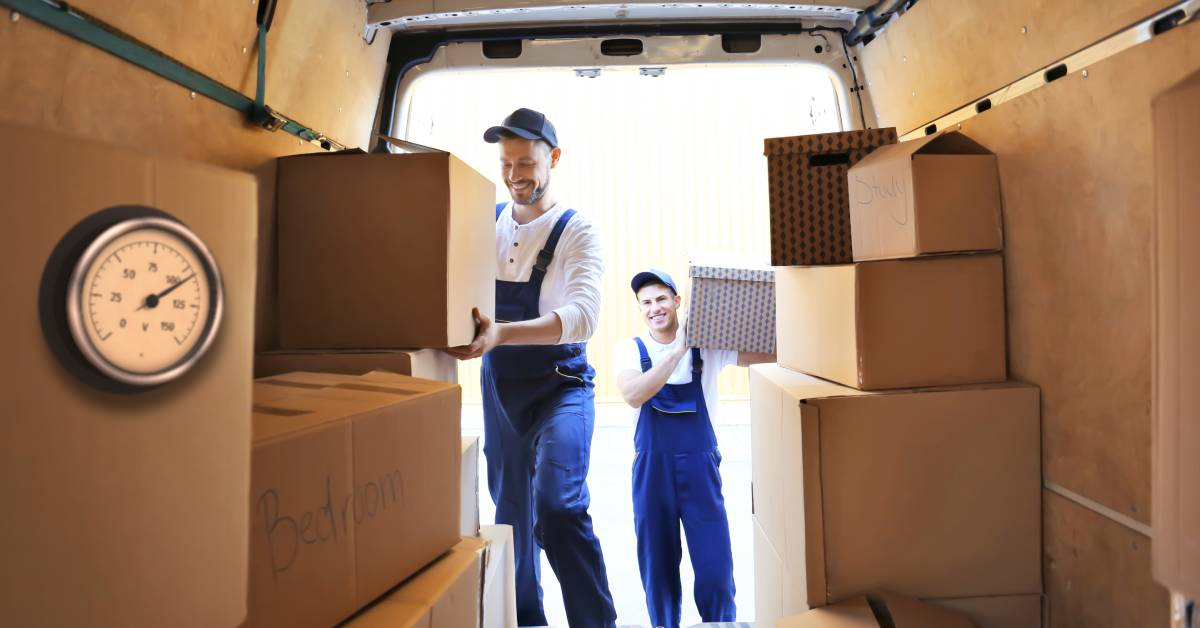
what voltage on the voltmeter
105 V
